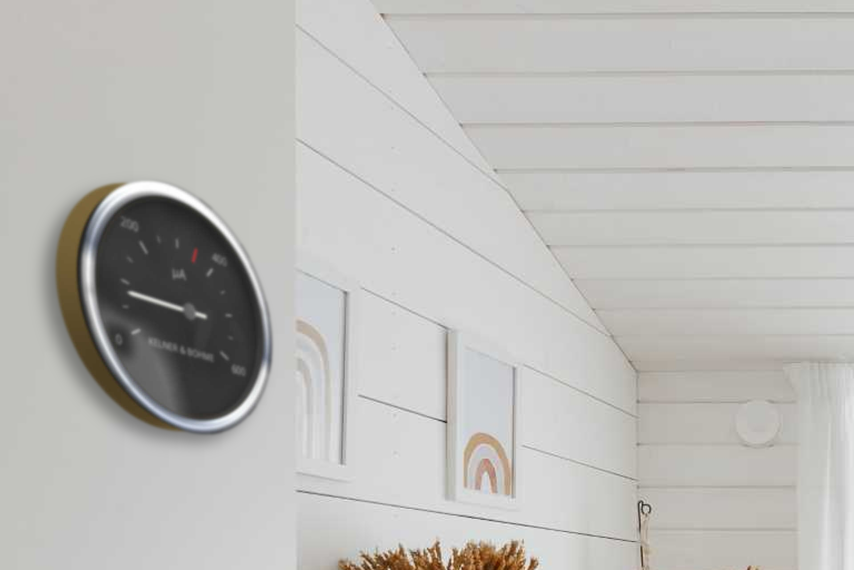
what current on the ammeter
75 µA
